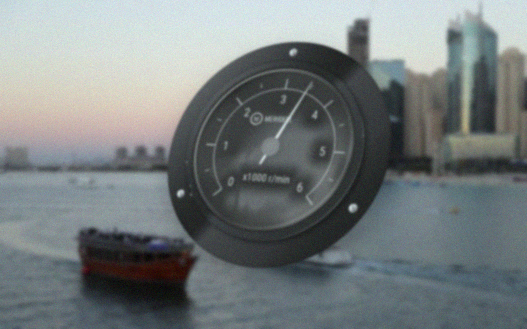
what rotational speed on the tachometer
3500 rpm
